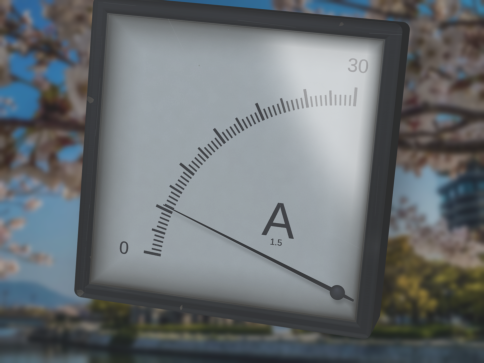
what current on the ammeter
5.5 A
